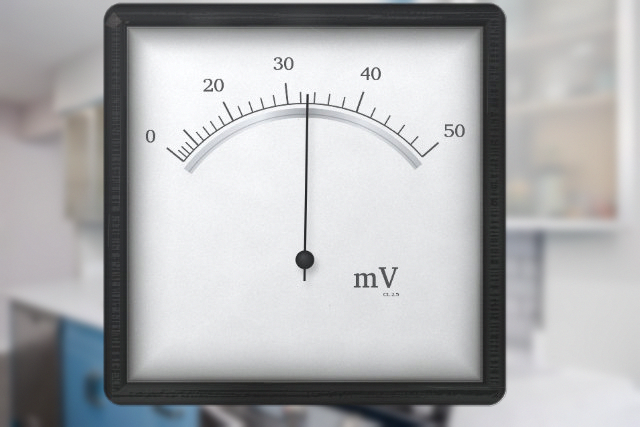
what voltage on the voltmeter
33 mV
